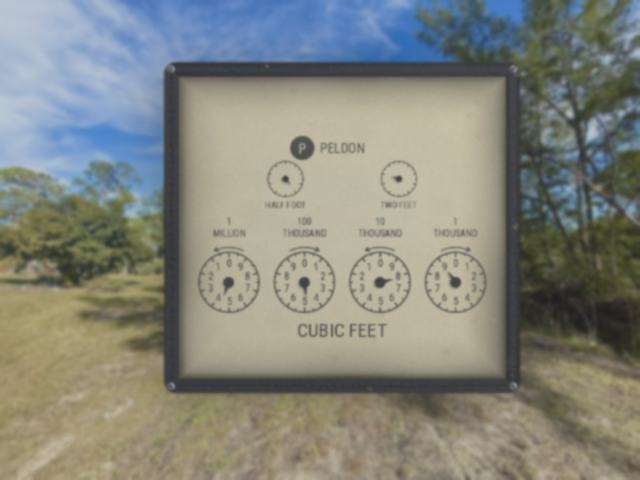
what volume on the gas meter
447900 ft³
